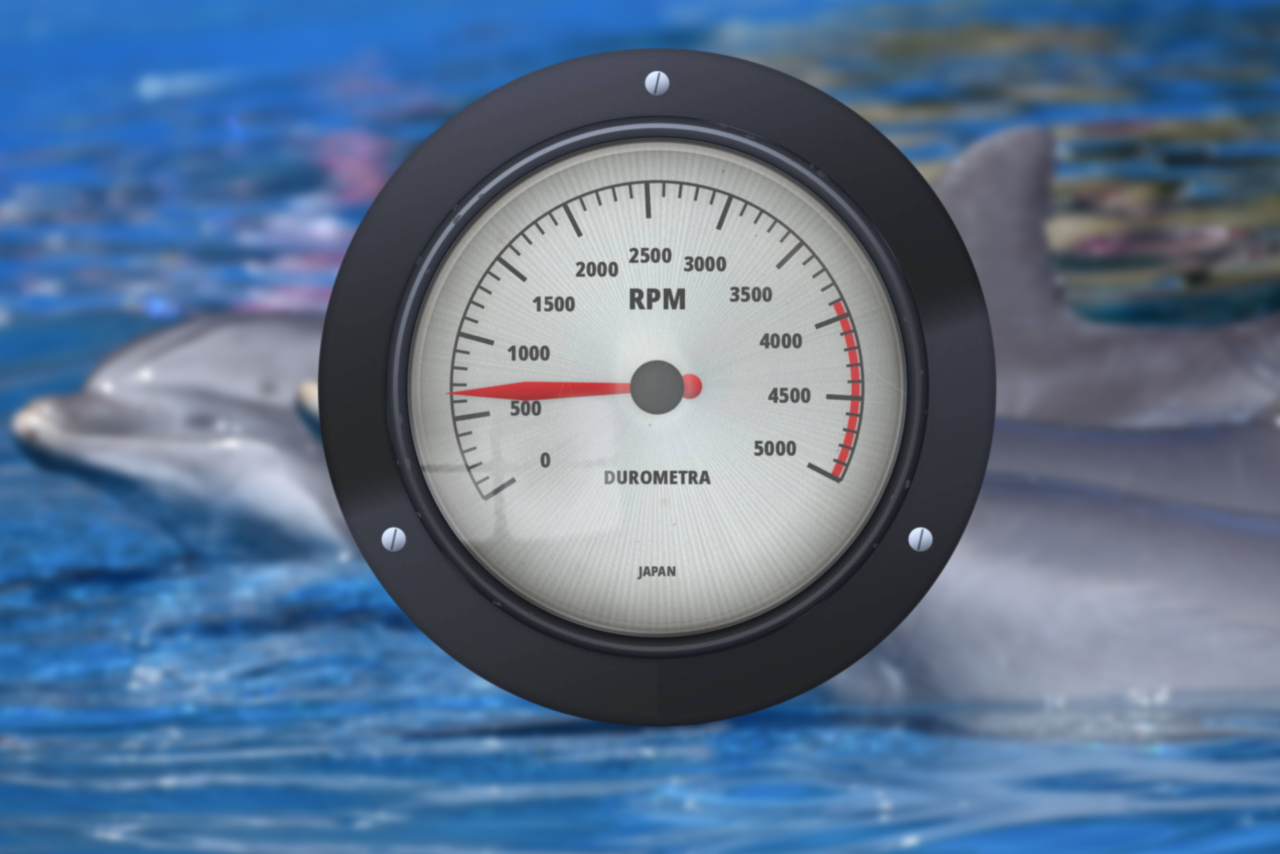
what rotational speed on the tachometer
650 rpm
